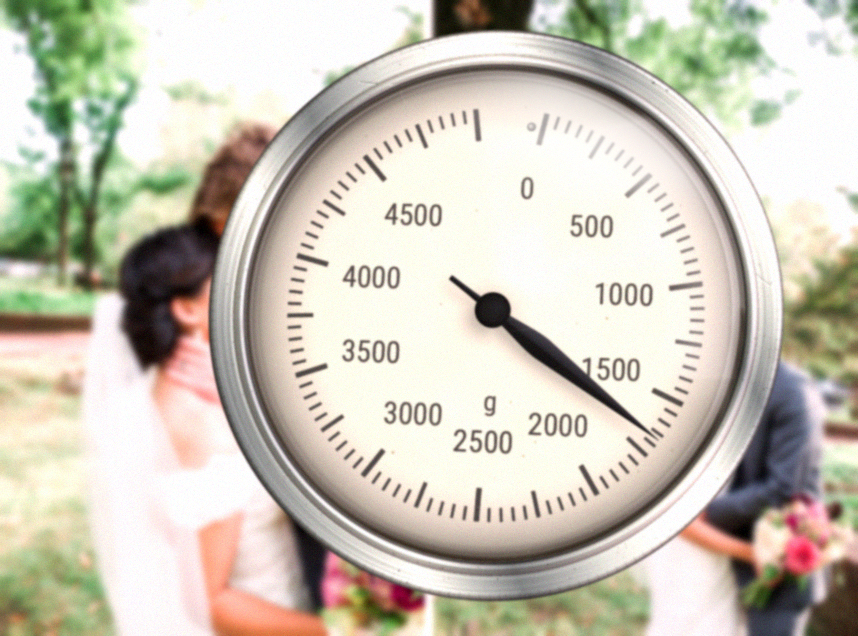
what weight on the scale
1675 g
